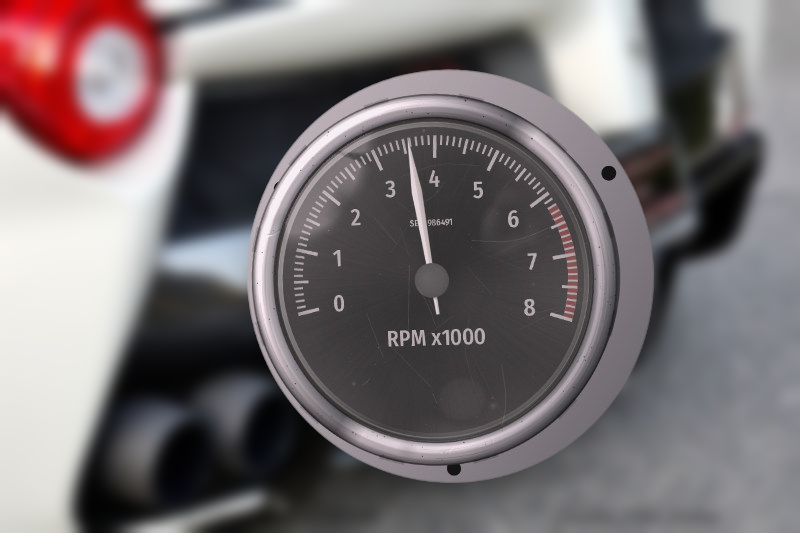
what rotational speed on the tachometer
3600 rpm
